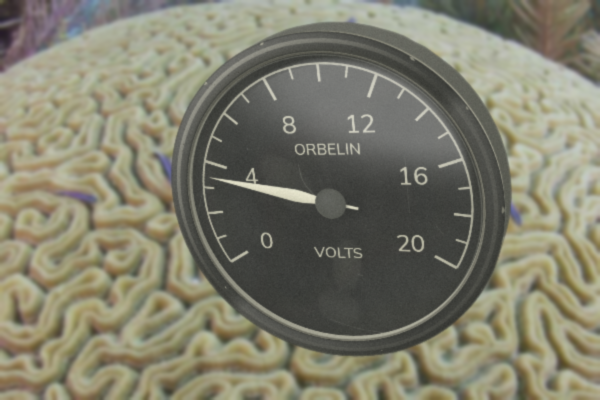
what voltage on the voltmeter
3.5 V
